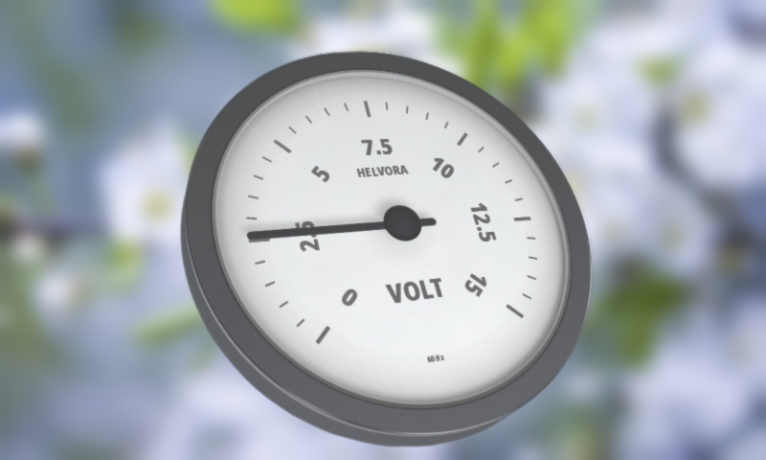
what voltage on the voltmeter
2.5 V
